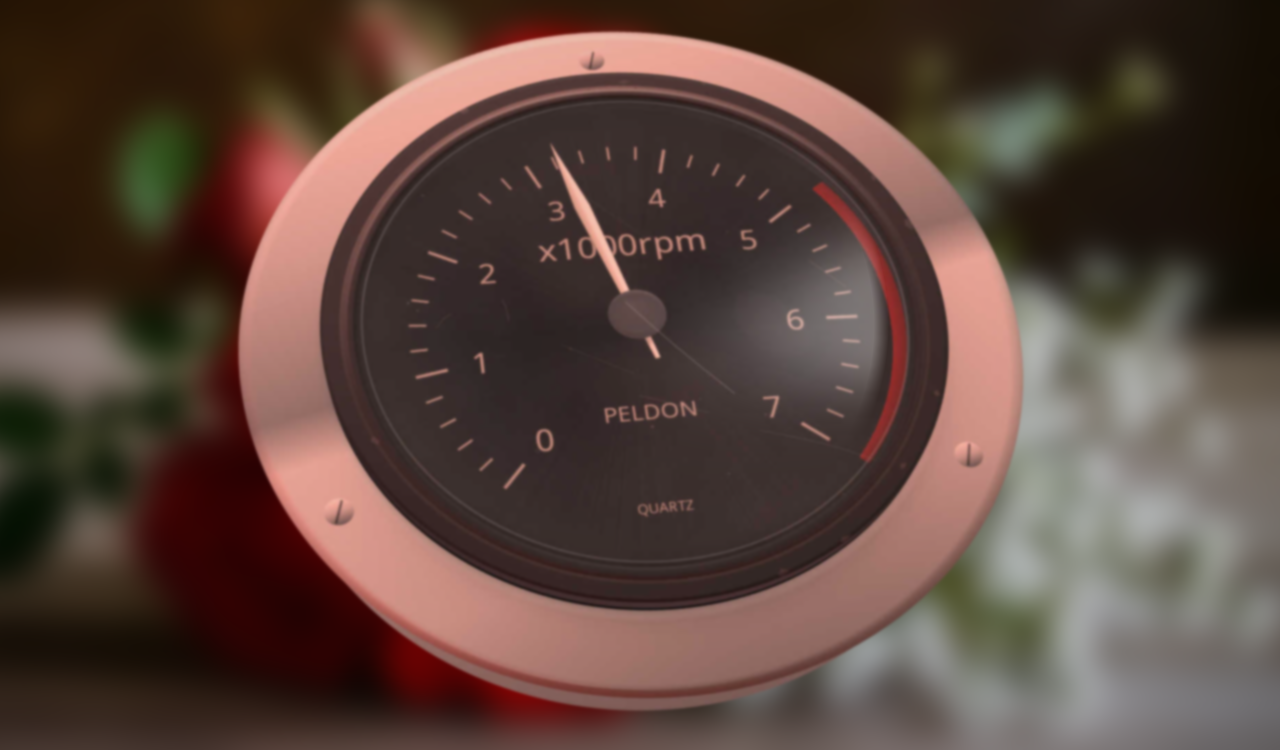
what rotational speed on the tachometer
3200 rpm
